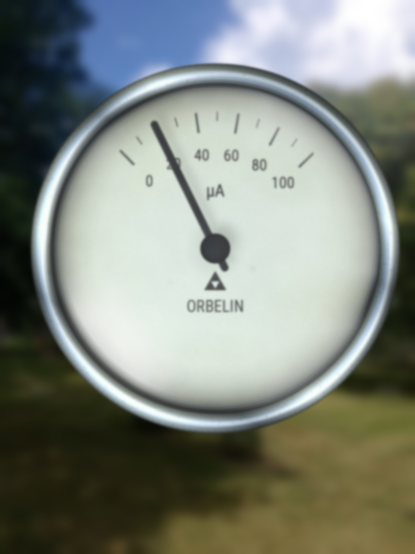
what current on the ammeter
20 µA
